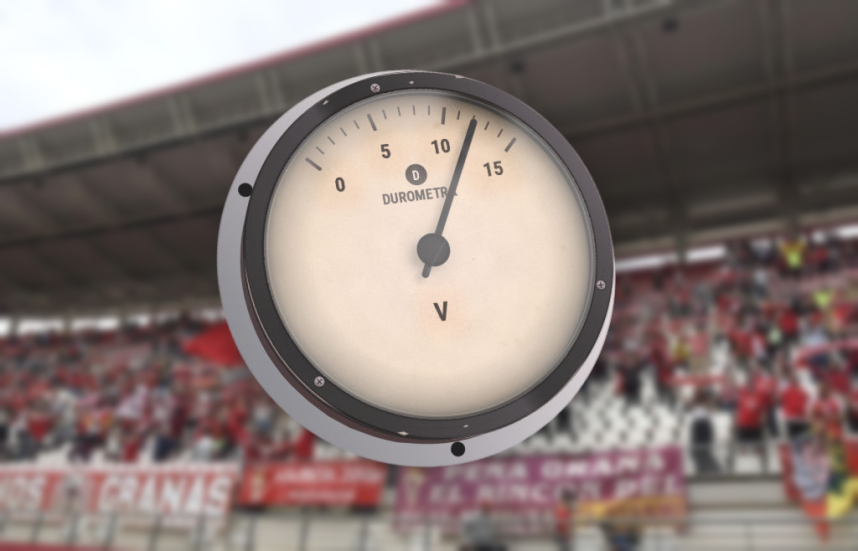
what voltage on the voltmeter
12 V
